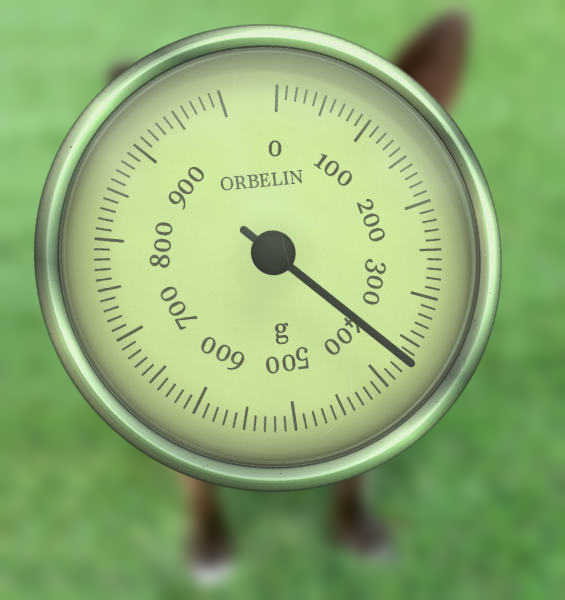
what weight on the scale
370 g
